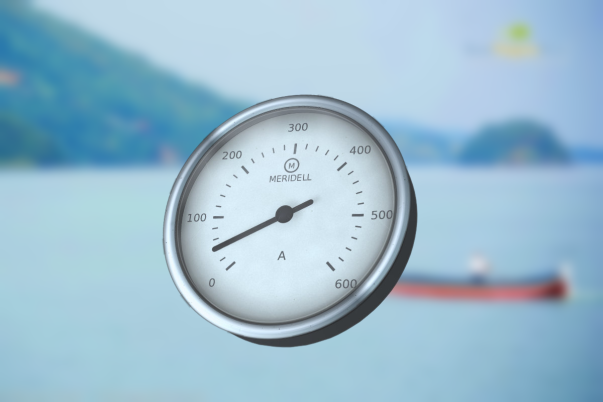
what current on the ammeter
40 A
